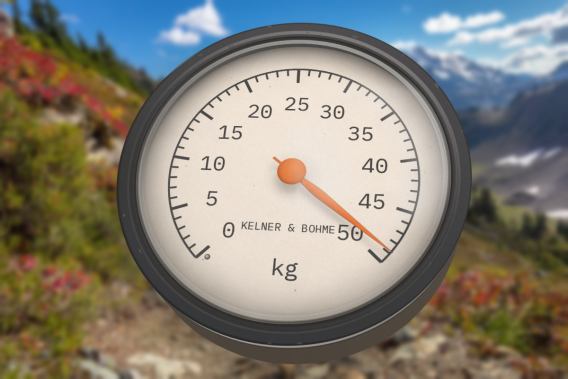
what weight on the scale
49 kg
